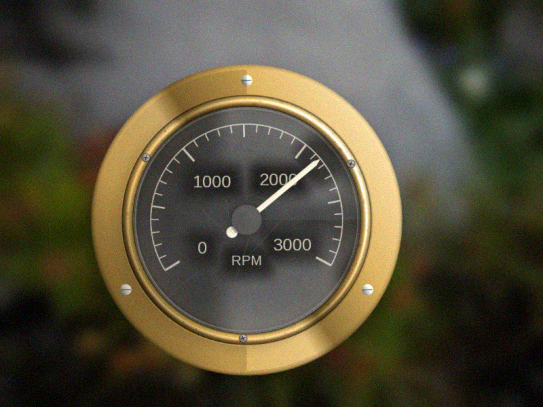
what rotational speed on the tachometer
2150 rpm
